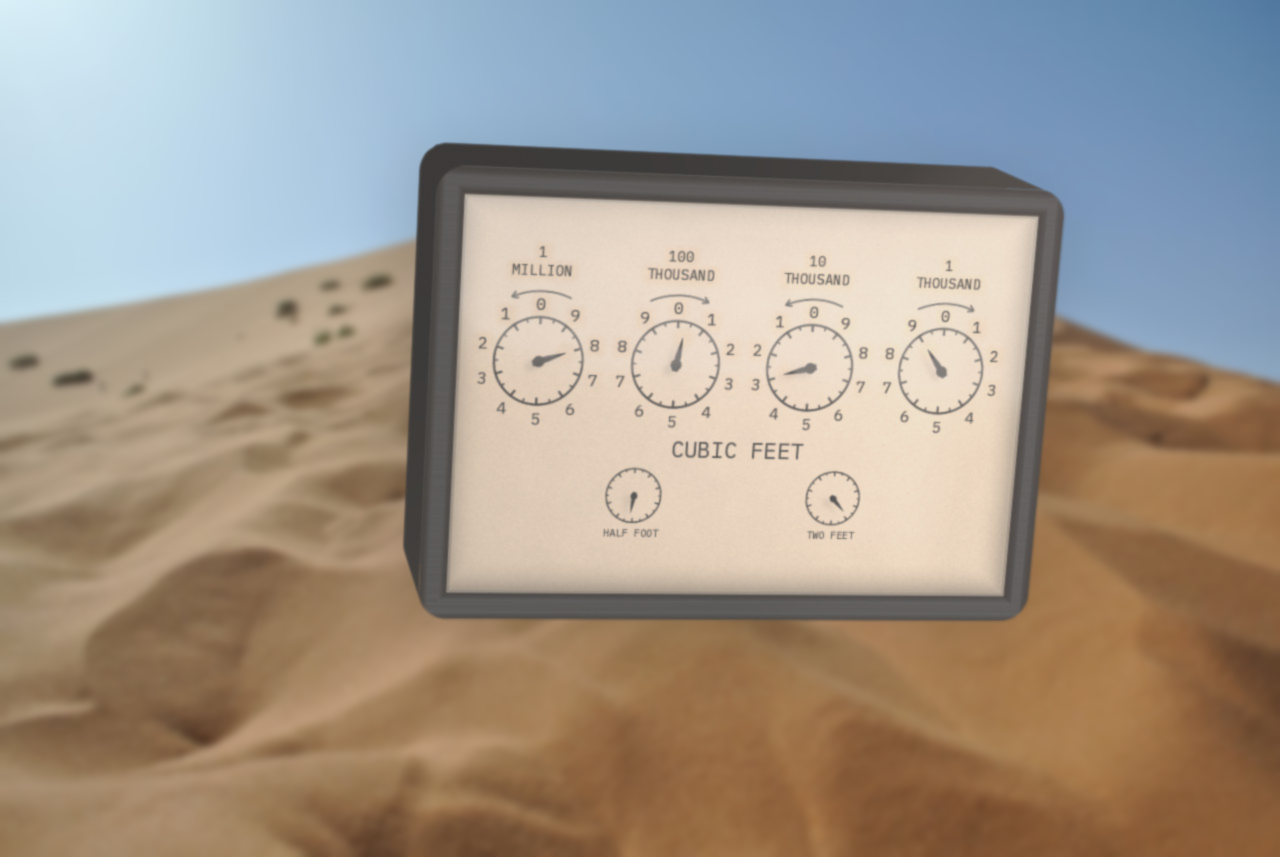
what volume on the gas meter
802900 ft³
